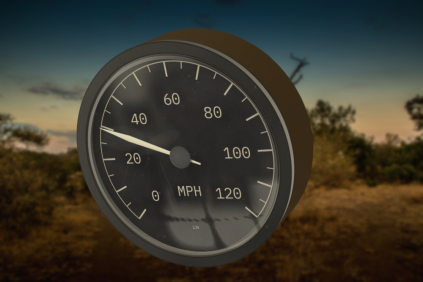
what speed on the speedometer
30 mph
